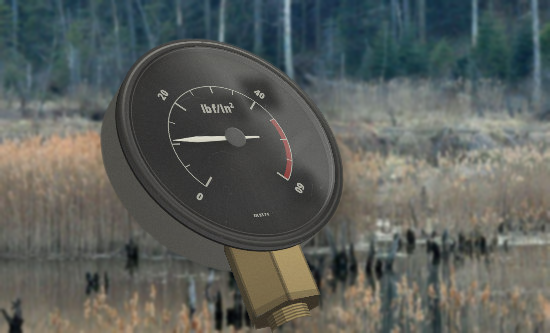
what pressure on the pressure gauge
10 psi
